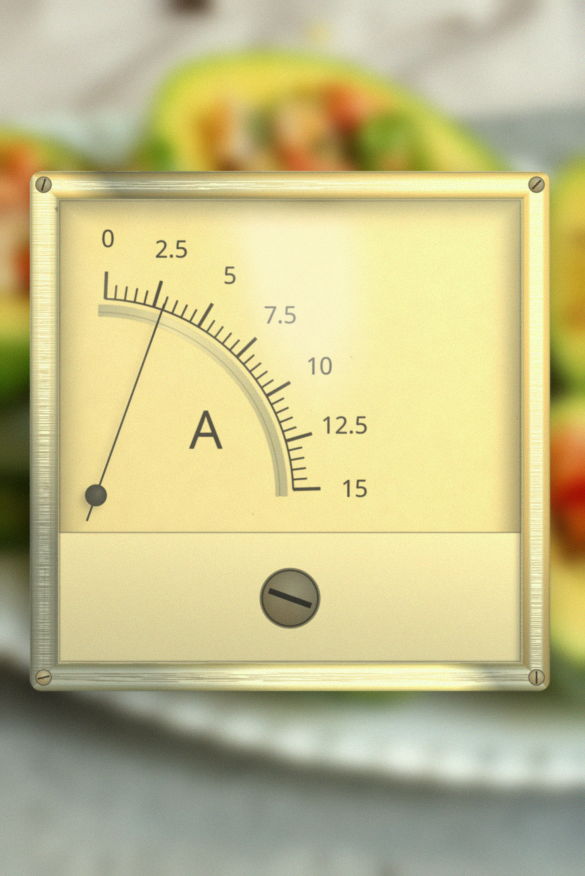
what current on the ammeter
3 A
